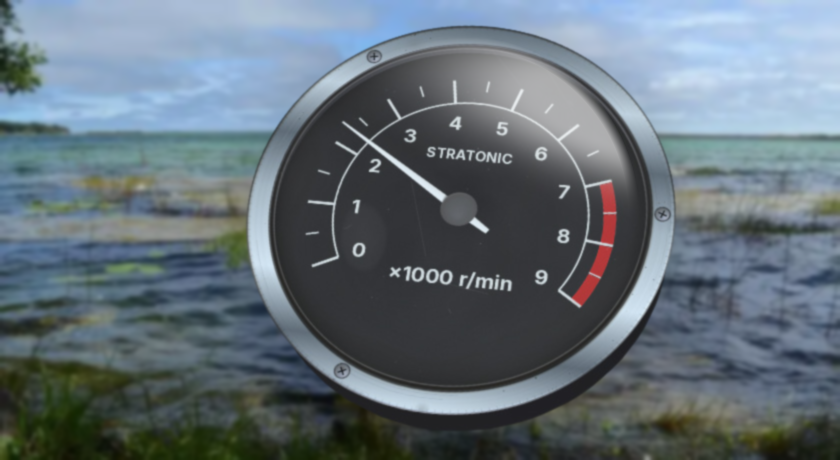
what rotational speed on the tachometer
2250 rpm
